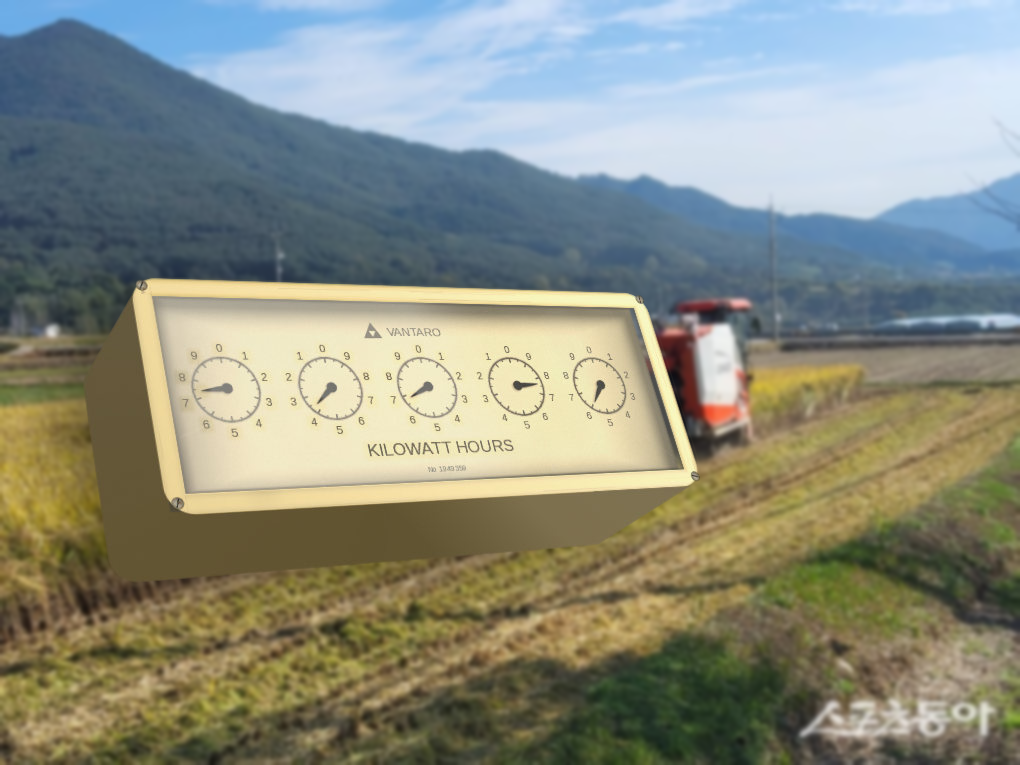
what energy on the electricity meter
73676 kWh
